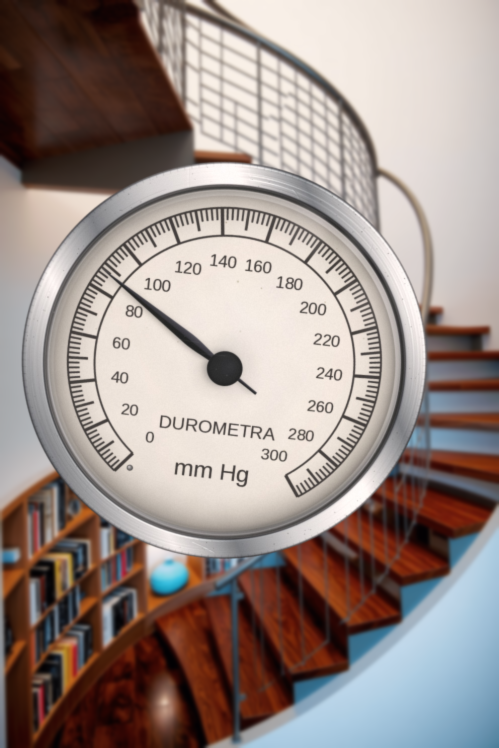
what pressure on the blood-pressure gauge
88 mmHg
